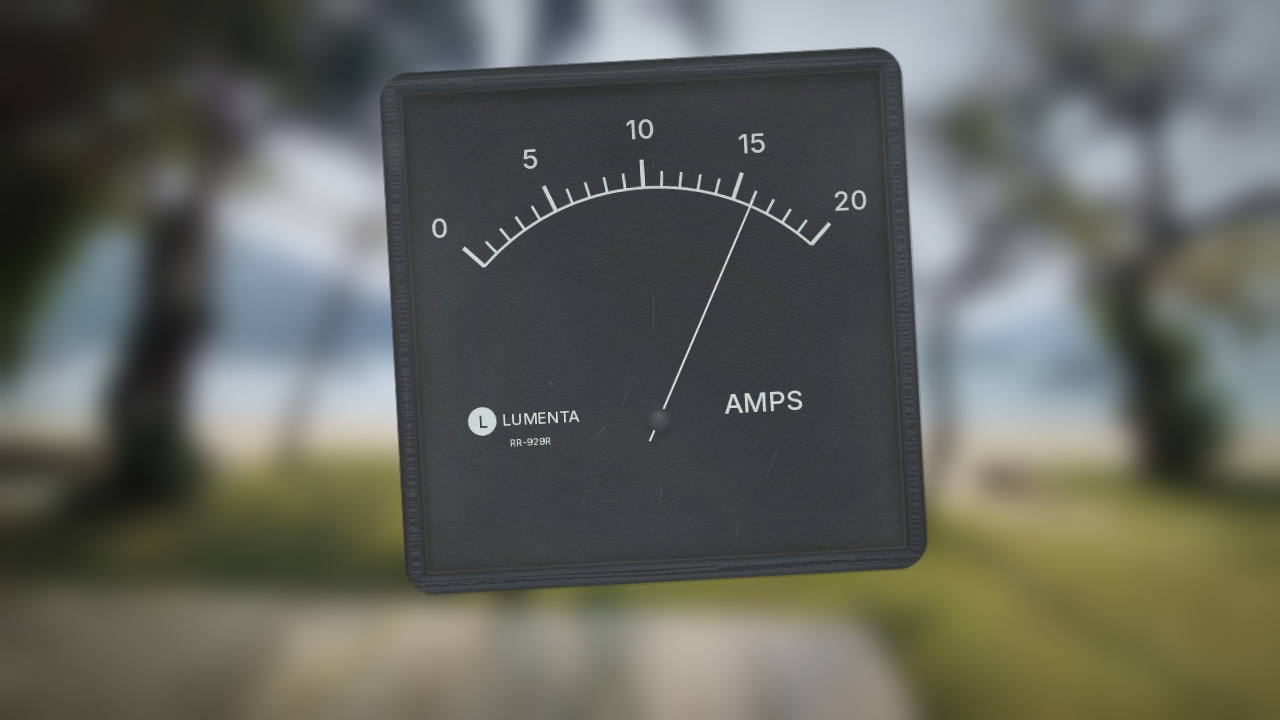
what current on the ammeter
16 A
